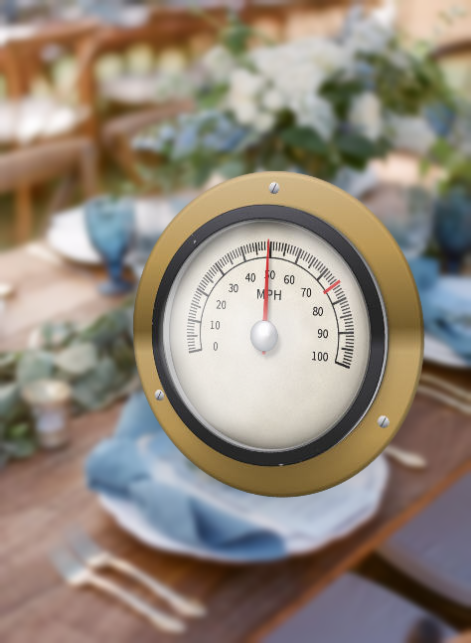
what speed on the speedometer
50 mph
